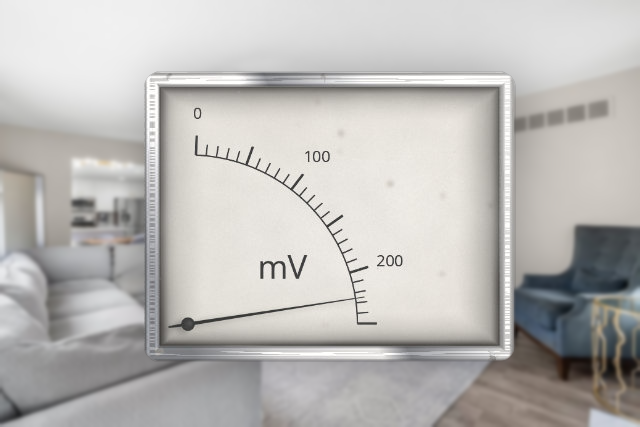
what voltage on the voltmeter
225 mV
